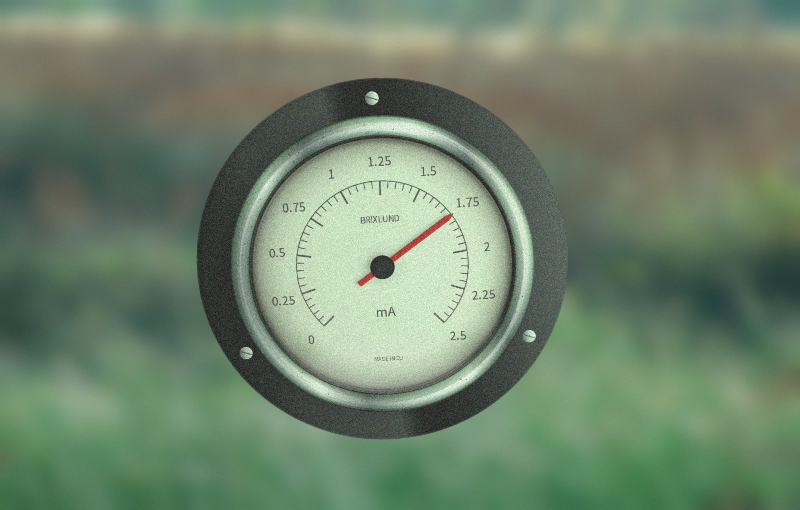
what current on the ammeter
1.75 mA
